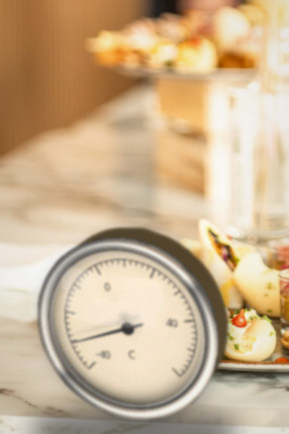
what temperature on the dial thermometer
-30 °C
